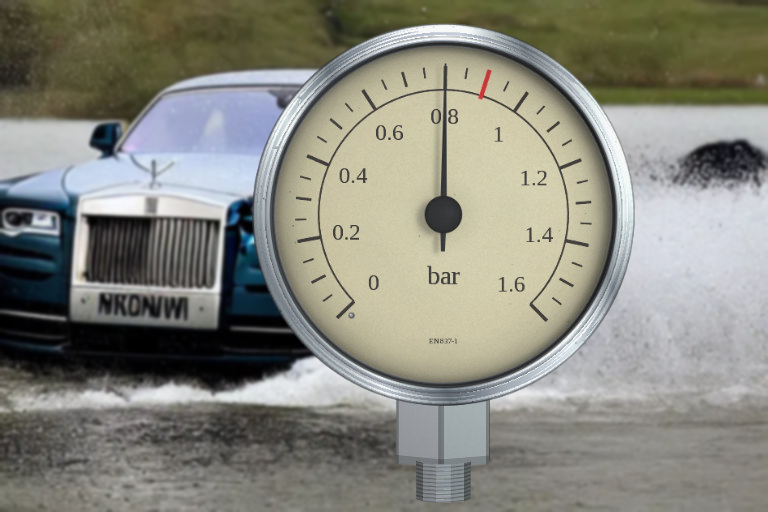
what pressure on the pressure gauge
0.8 bar
